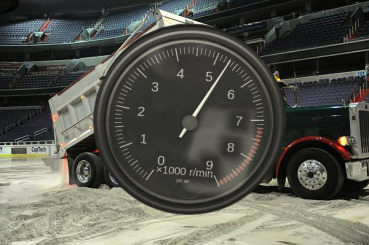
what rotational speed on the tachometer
5300 rpm
